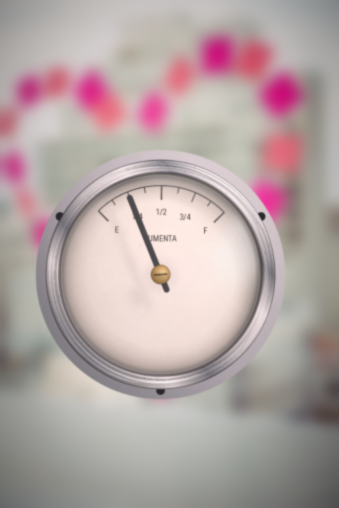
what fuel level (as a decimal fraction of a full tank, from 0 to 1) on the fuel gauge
0.25
